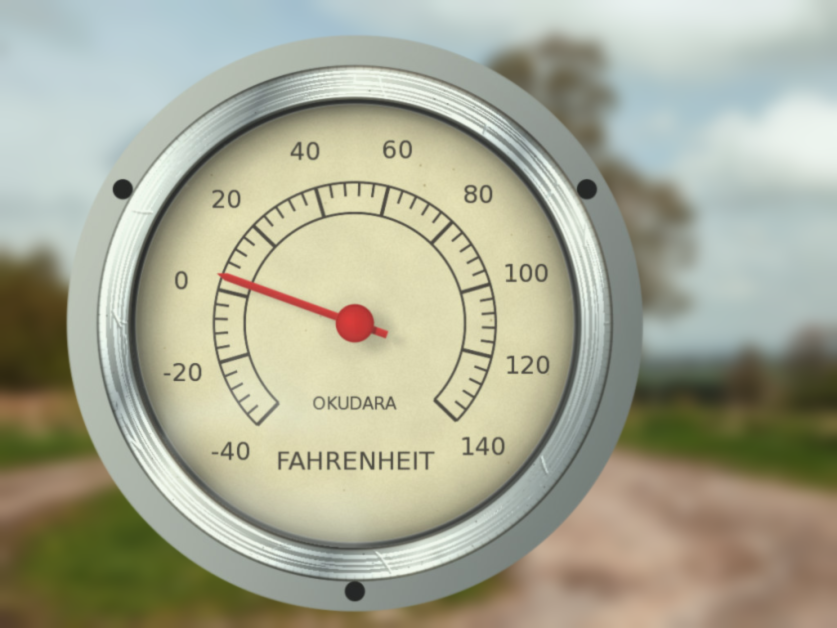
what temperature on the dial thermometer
4 °F
